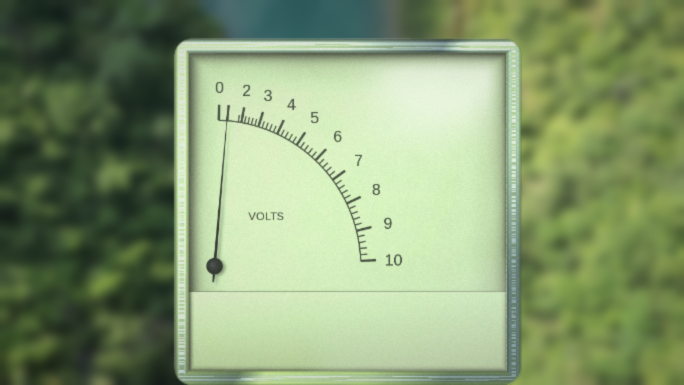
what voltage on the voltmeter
1 V
